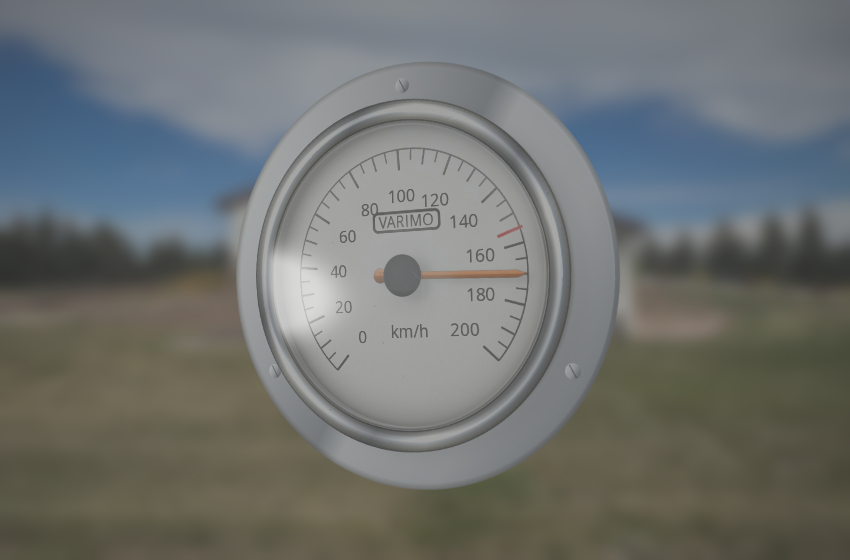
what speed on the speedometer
170 km/h
